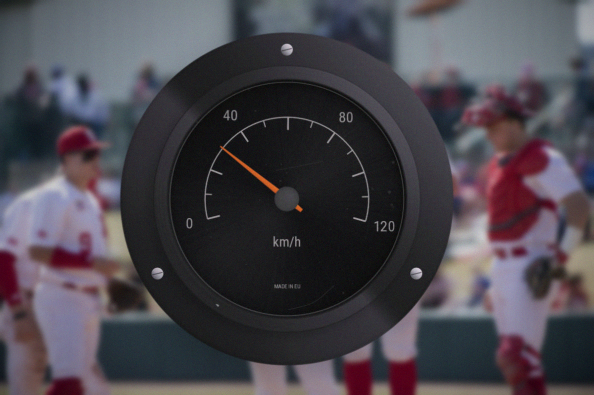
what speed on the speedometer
30 km/h
